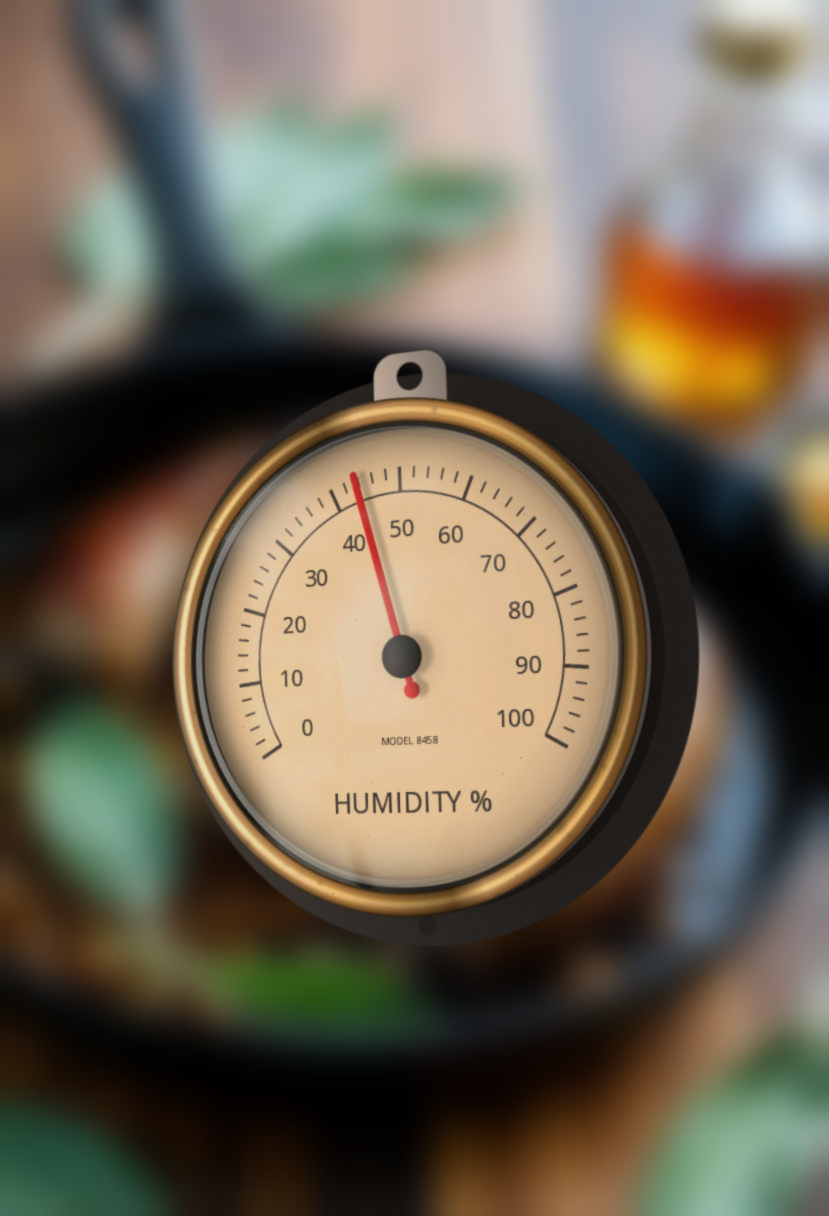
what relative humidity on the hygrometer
44 %
